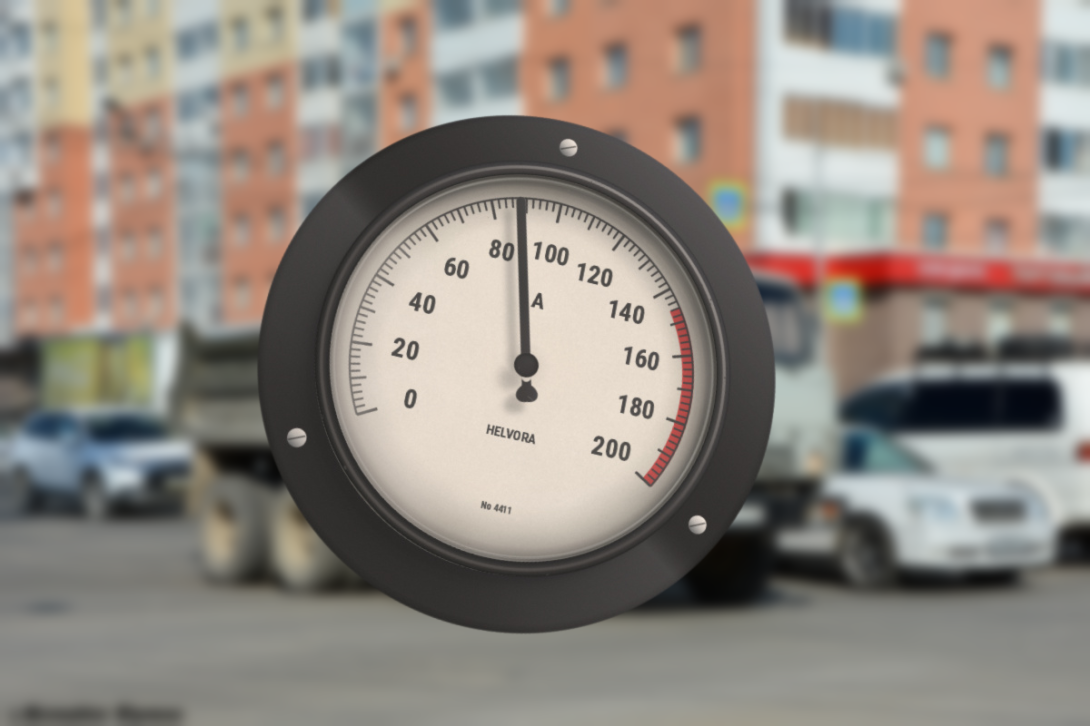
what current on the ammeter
88 A
